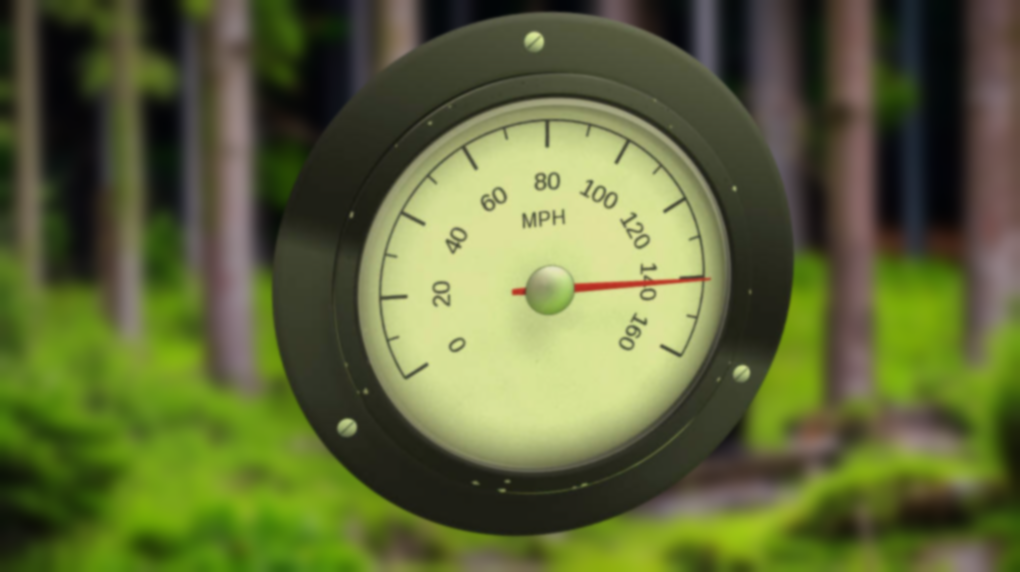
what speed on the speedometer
140 mph
